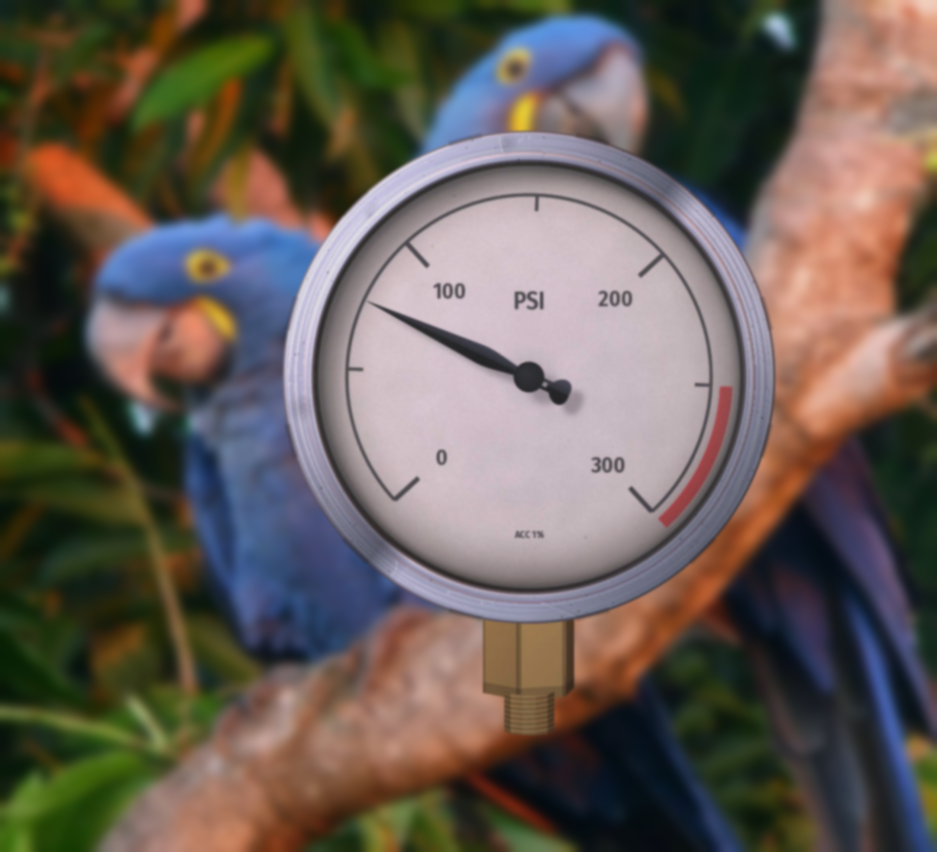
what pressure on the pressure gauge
75 psi
